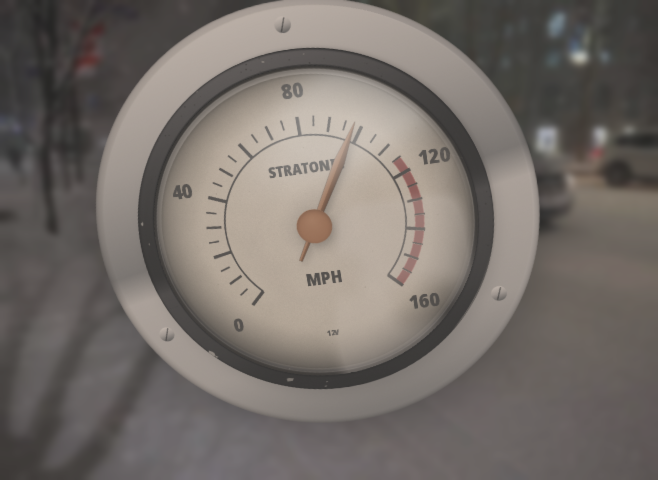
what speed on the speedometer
97.5 mph
